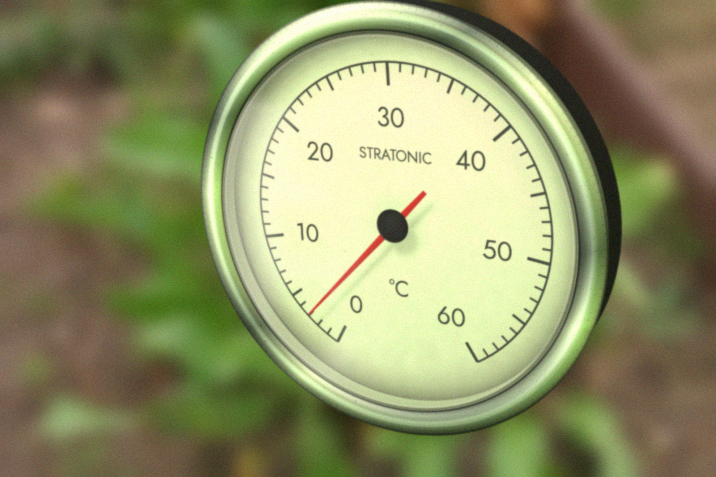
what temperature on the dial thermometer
3 °C
